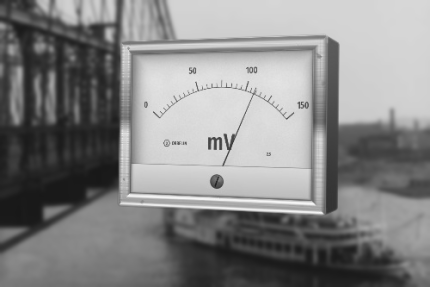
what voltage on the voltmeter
110 mV
